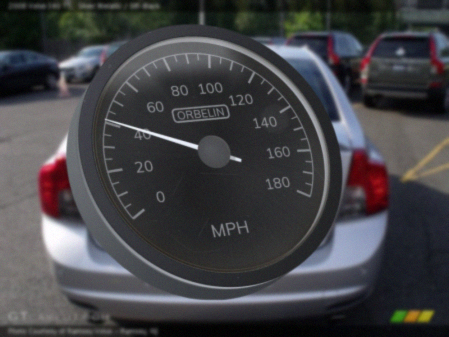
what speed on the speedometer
40 mph
